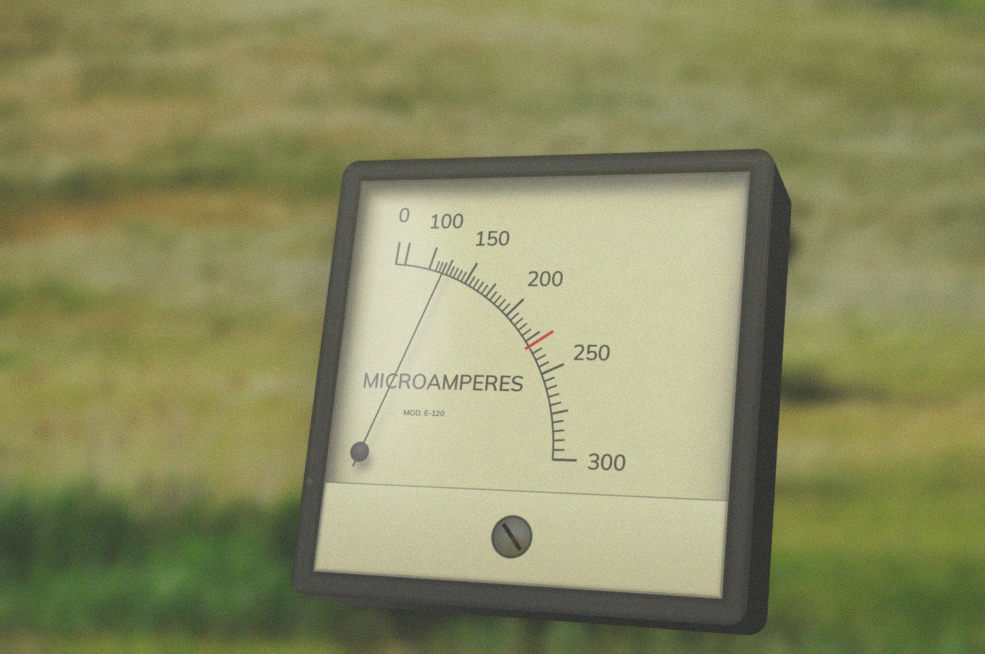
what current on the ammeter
125 µA
